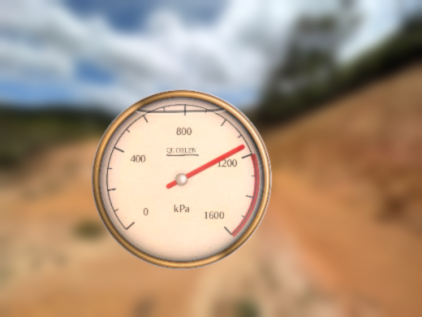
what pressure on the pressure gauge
1150 kPa
